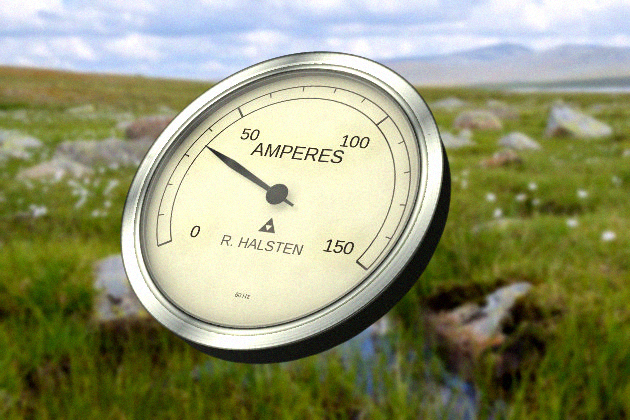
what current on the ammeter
35 A
